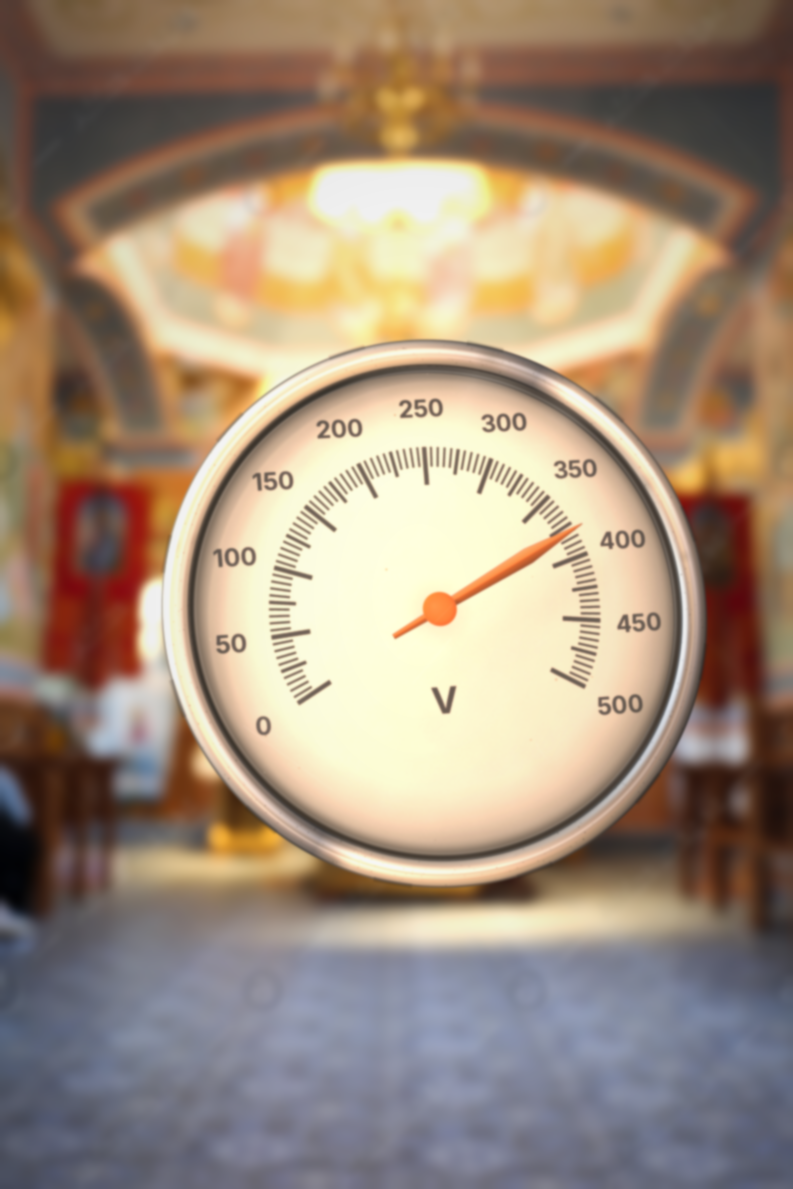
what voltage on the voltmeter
380 V
